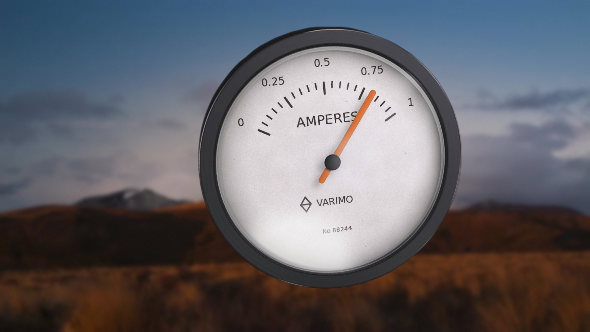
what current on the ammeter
0.8 A
